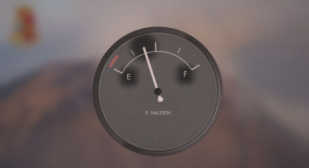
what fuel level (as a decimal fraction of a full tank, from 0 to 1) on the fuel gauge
0.375
